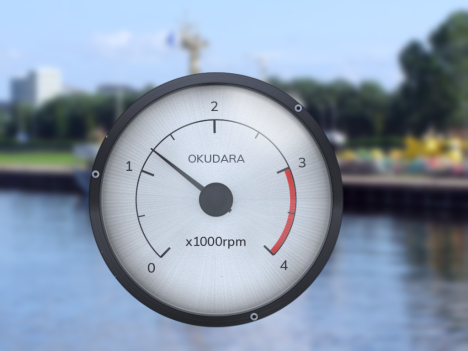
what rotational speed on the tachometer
1250 rpm
